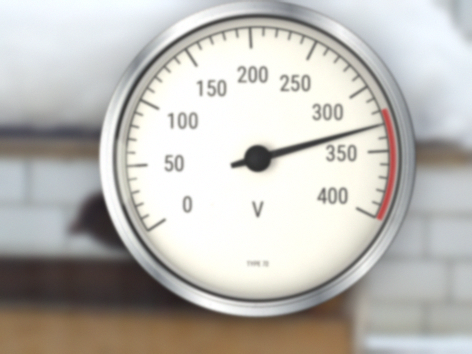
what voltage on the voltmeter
330 V
